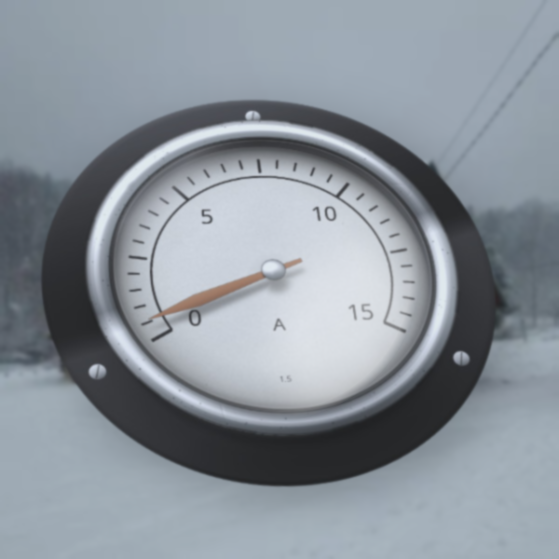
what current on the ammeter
0.5 A
